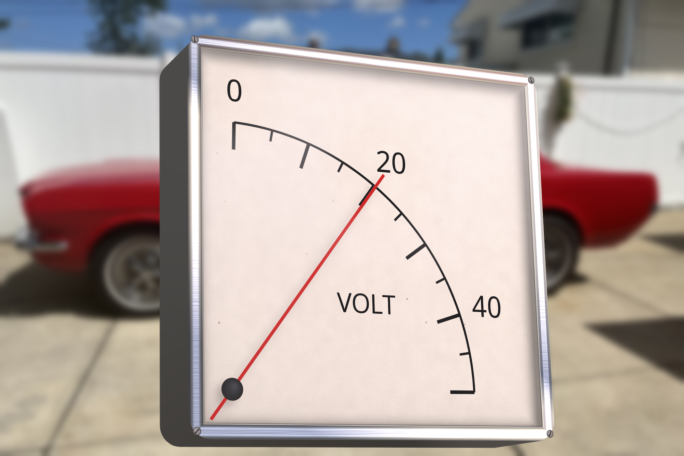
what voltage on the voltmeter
20 V
